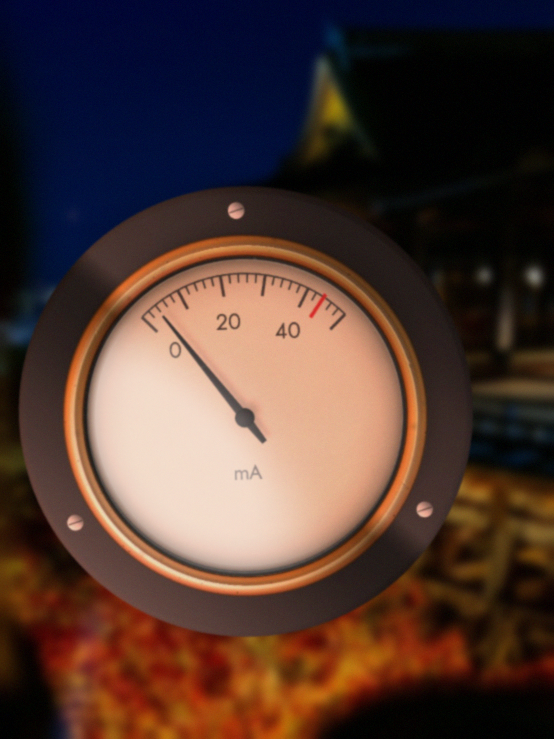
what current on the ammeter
4 mA
